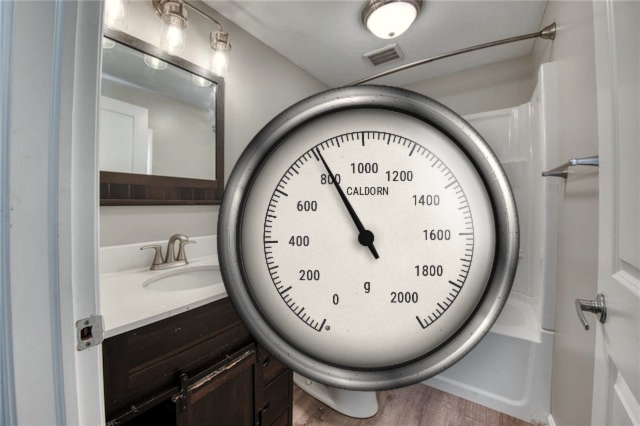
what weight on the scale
820 g
